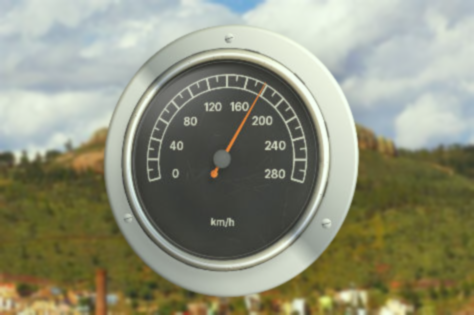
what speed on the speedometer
180 km/h
